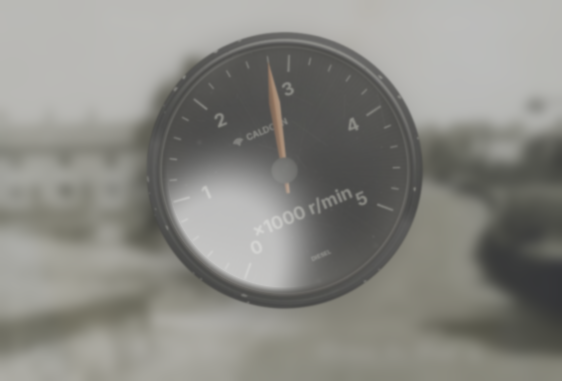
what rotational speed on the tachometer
2800 rpm
